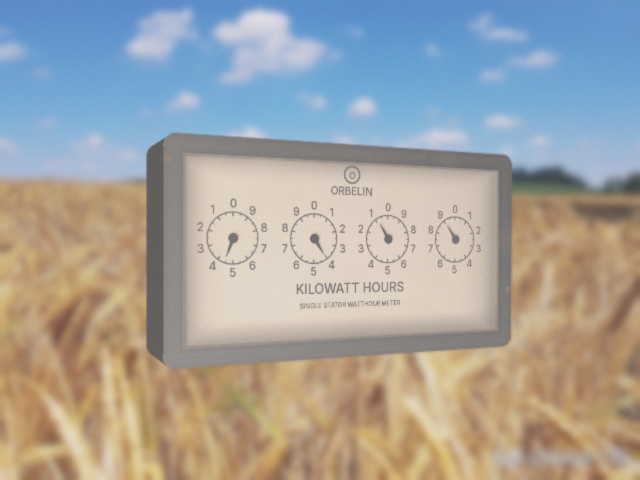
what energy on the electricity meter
4409 kWh
